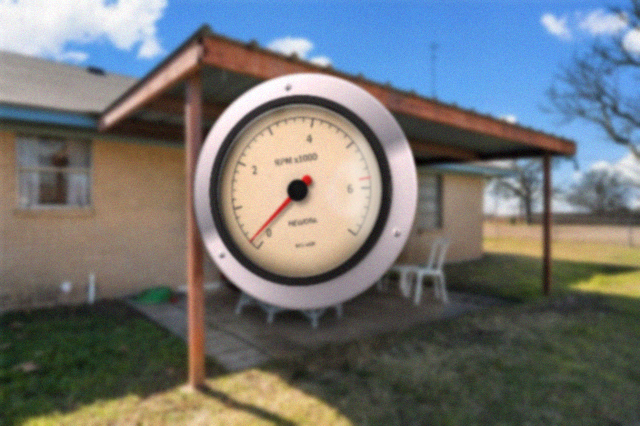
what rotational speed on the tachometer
200 rpm
